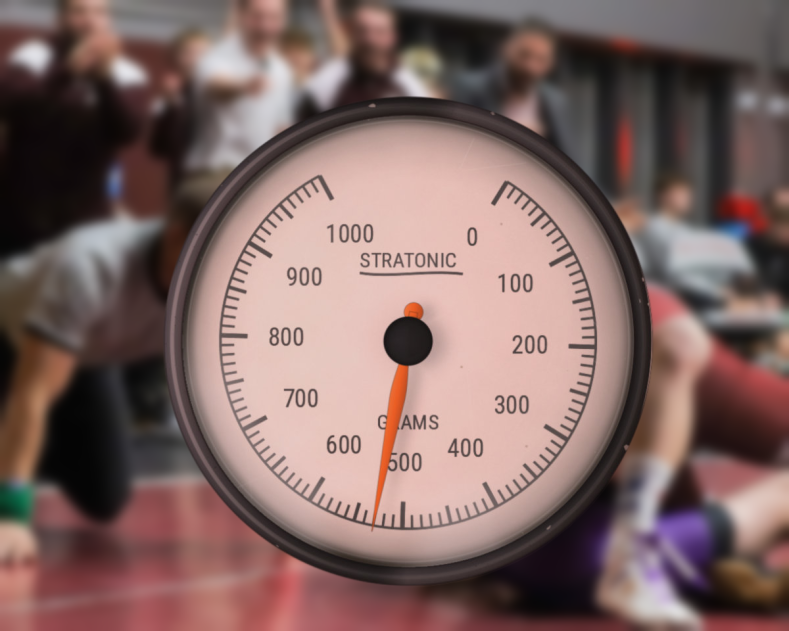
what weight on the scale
530 g
